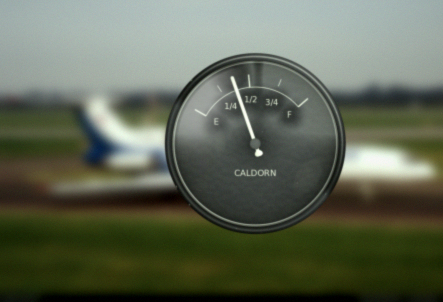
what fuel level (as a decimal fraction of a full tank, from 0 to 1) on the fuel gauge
0.375
